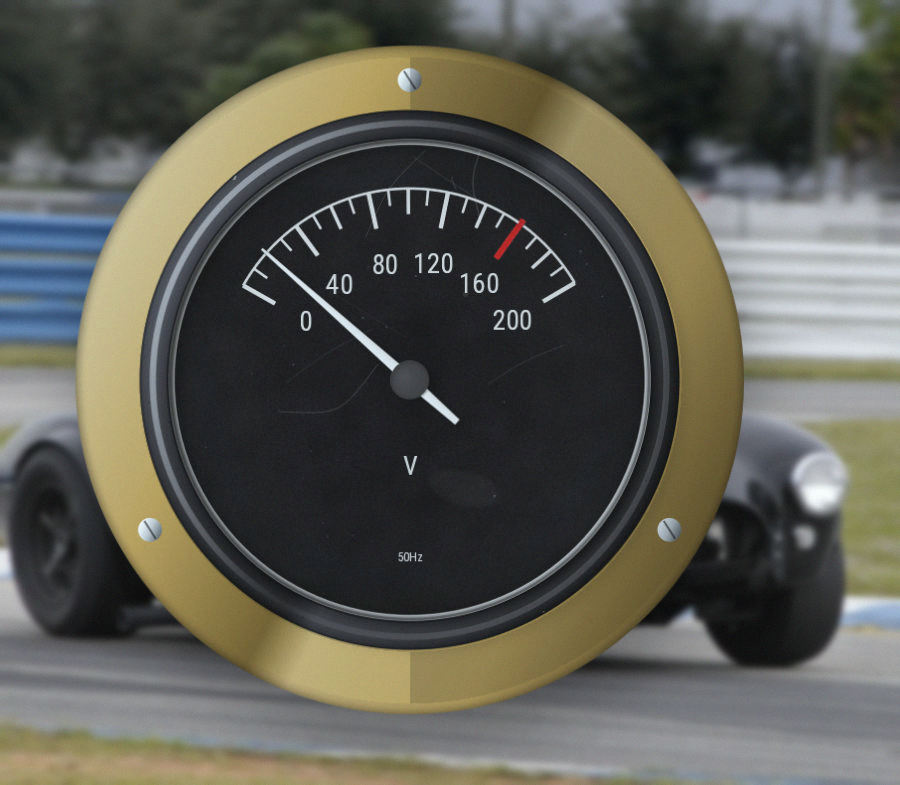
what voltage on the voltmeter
20 V
